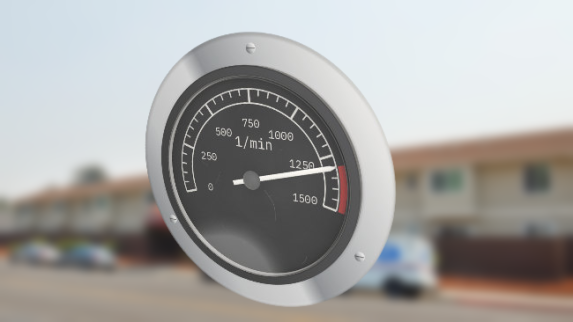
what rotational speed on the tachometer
1300 rpm
